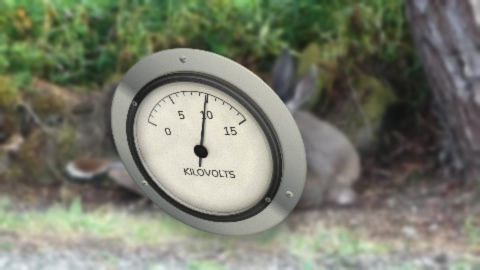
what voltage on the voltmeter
10 kV
